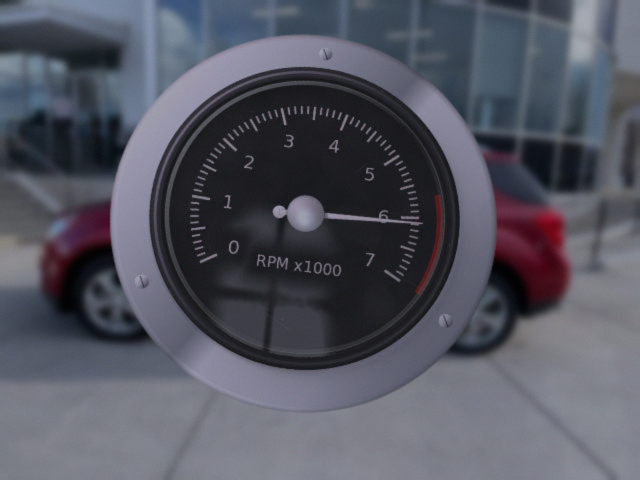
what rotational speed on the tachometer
6100 rpm
